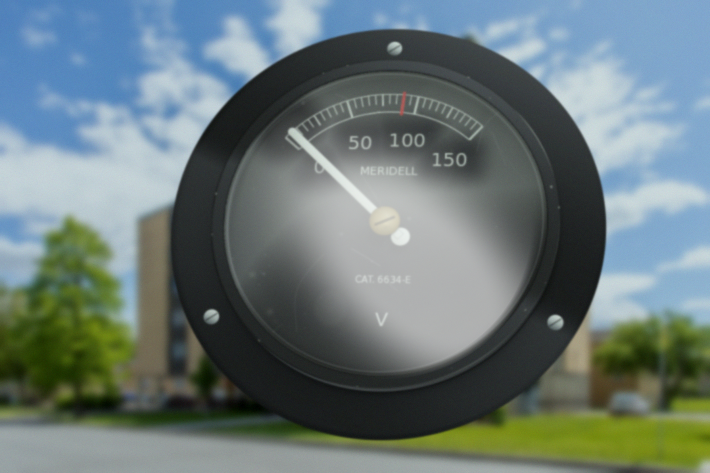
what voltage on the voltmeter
5 V
